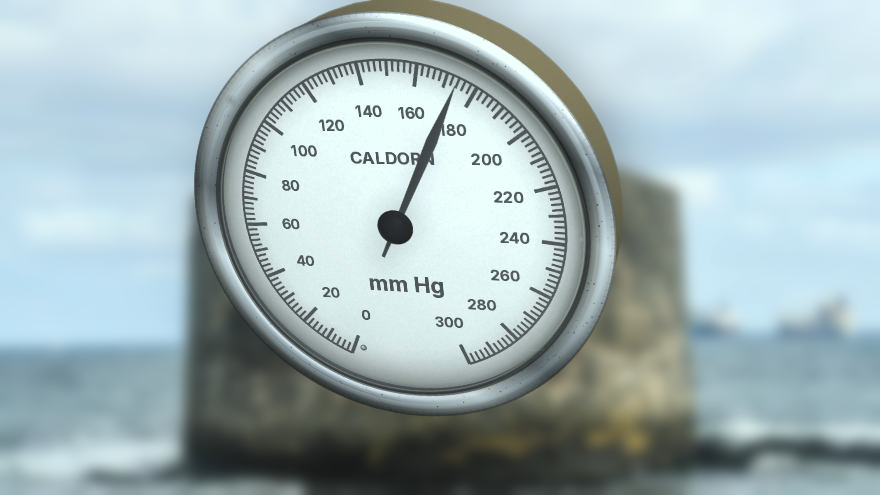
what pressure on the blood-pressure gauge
174 mmHg
